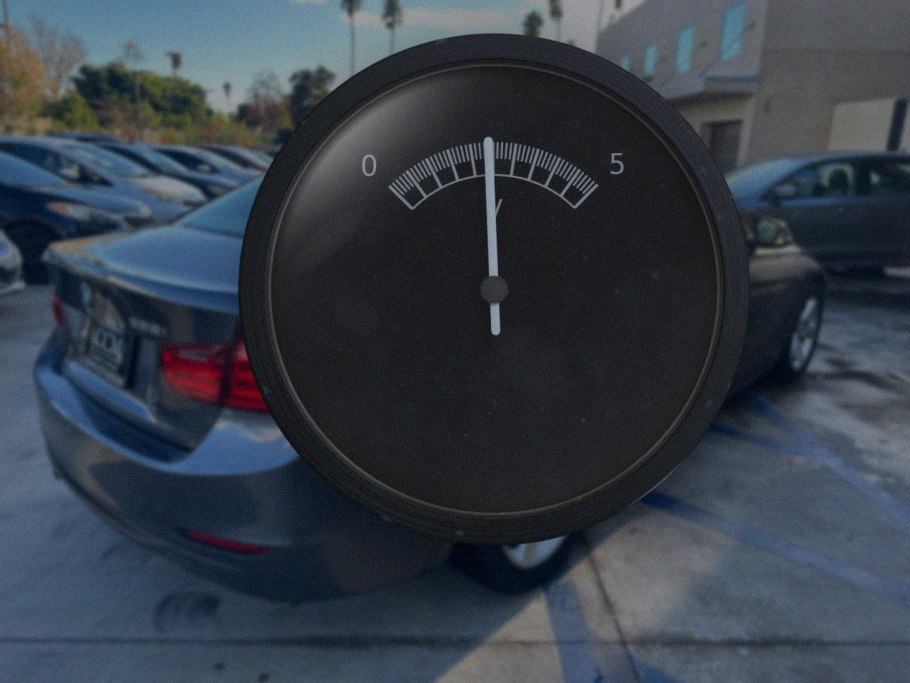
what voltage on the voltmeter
2.4 V
